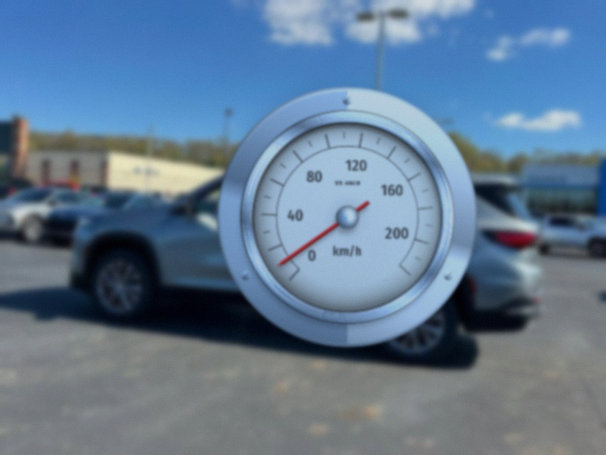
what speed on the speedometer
10 km/h
